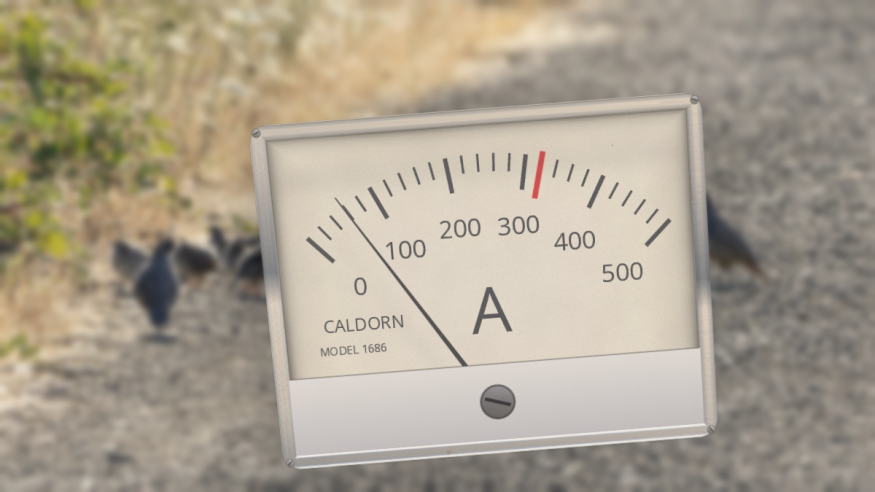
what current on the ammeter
60 A
